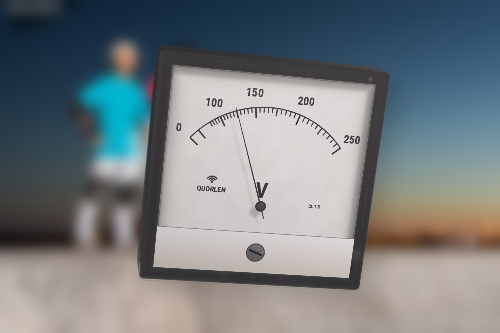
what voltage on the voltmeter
125 V
